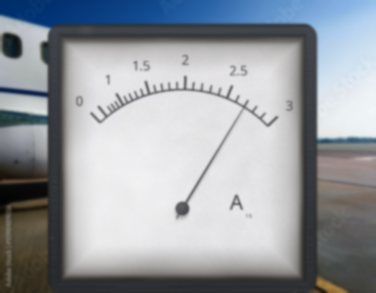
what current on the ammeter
2.7 A
